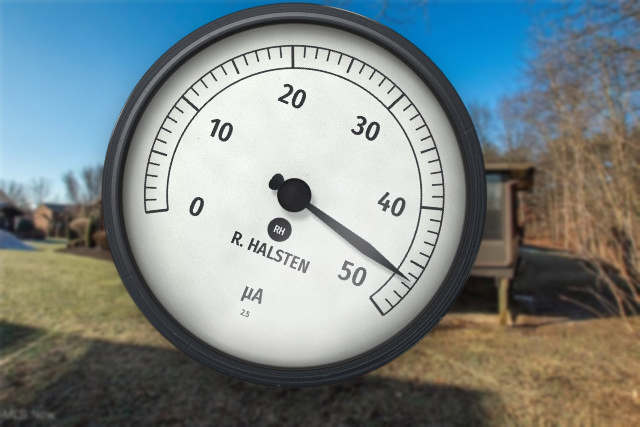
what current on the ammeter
46.5 µA
